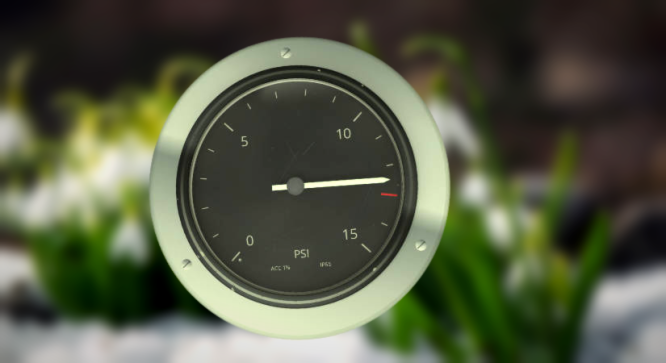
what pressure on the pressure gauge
12.5 psi
